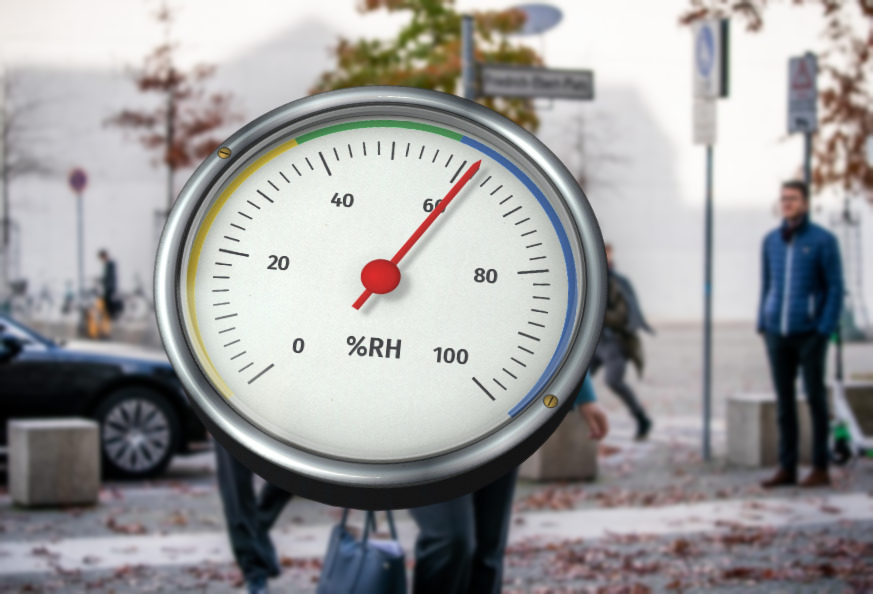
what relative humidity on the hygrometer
62 %
